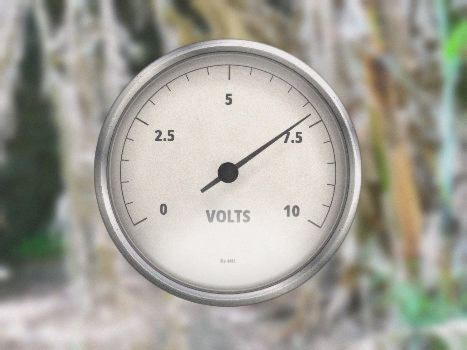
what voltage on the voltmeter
7.25 V
